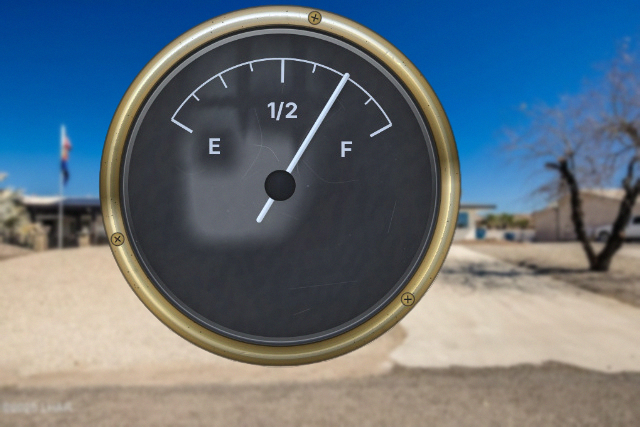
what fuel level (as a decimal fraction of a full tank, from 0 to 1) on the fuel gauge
0.75
